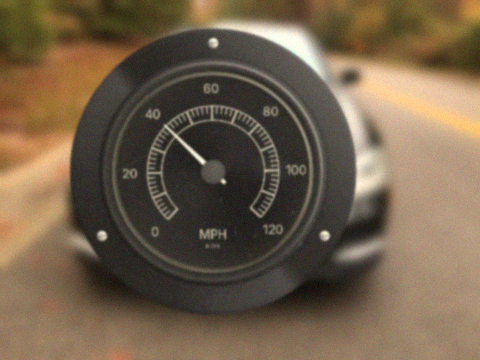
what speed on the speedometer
40 mph
